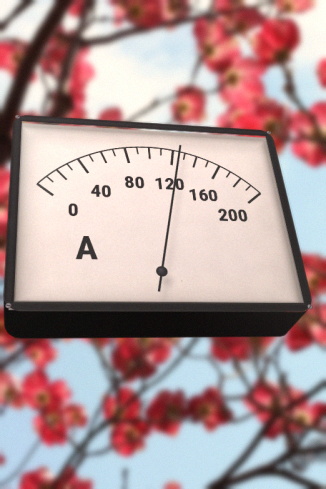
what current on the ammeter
125 A
